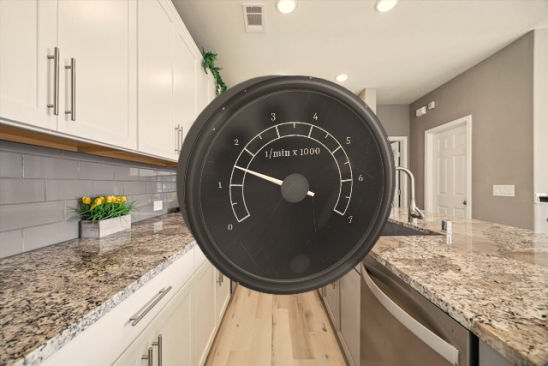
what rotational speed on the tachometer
1500 rpm
